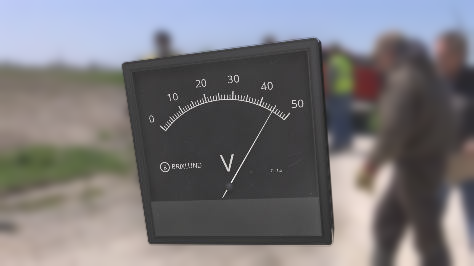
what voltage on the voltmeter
45 V
